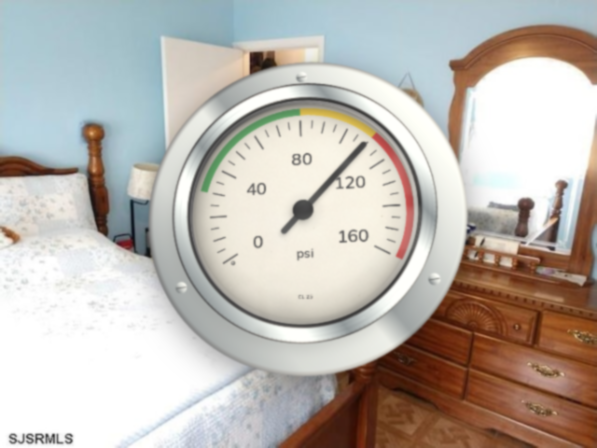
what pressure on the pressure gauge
110 psi
